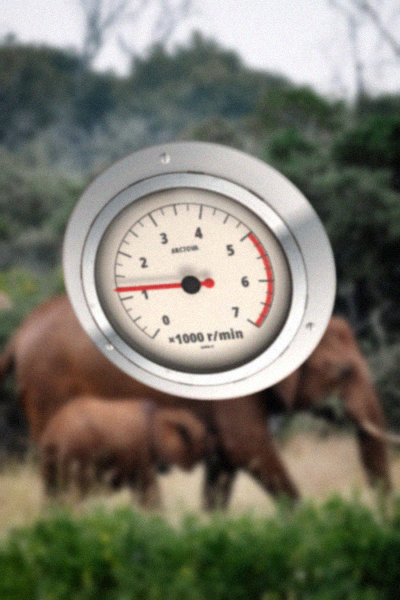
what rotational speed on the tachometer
1250 rpm
